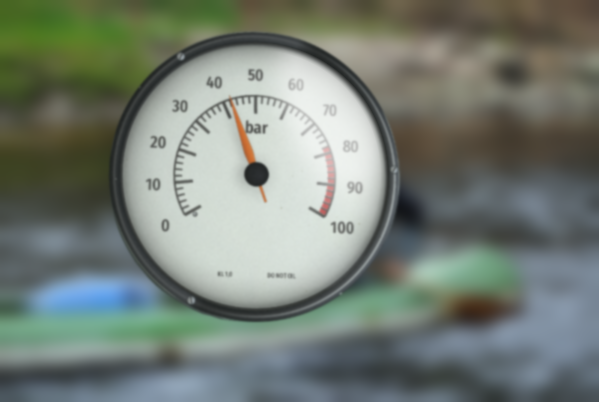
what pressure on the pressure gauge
42 bar
